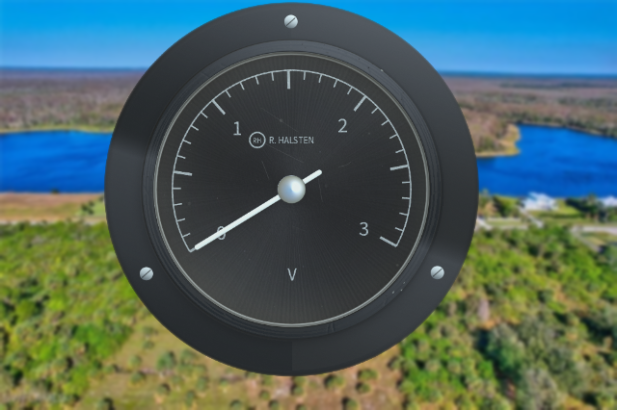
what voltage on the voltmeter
0 V
